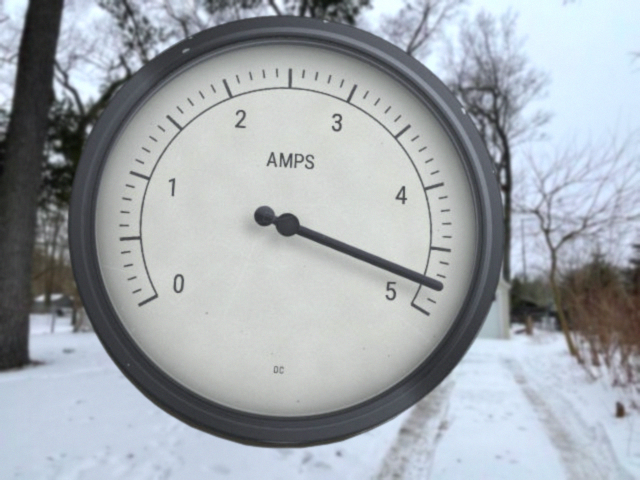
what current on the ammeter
4.8 A
